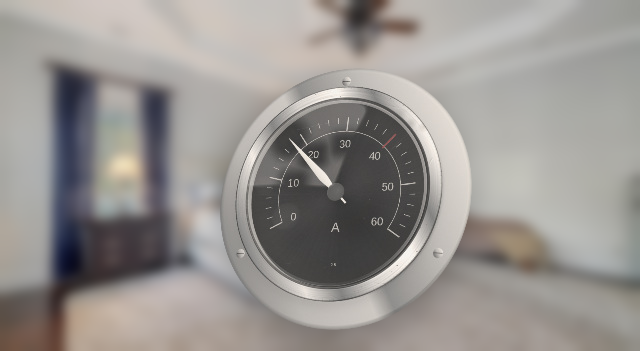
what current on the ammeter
18 A
